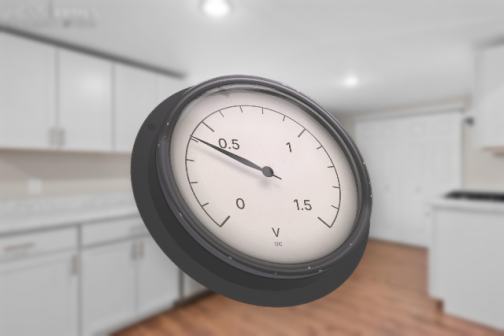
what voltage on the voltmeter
0.4 V
